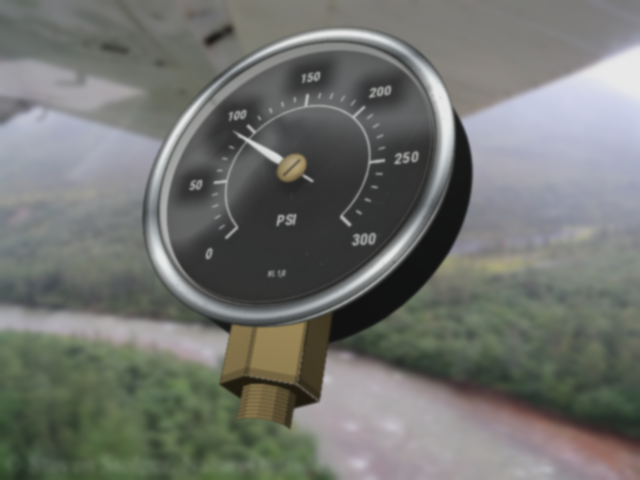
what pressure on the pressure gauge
90 psi
